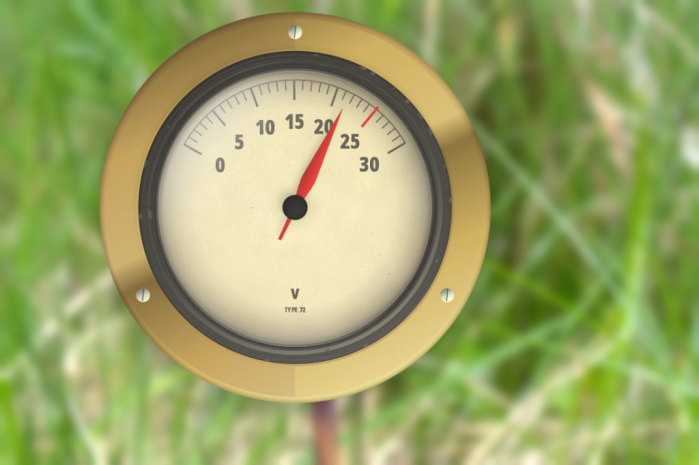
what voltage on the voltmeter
21.5 V
